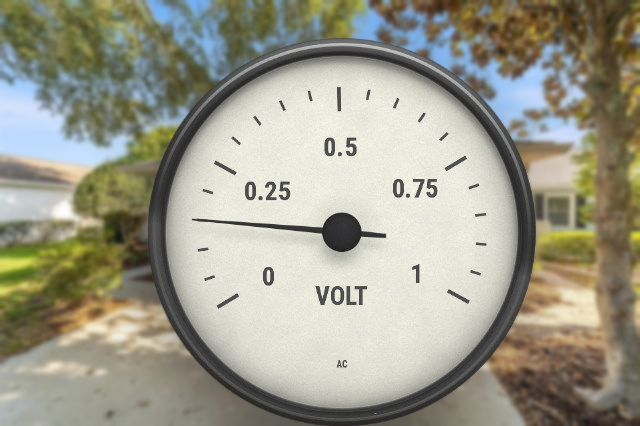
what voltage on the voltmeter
0.15 V
